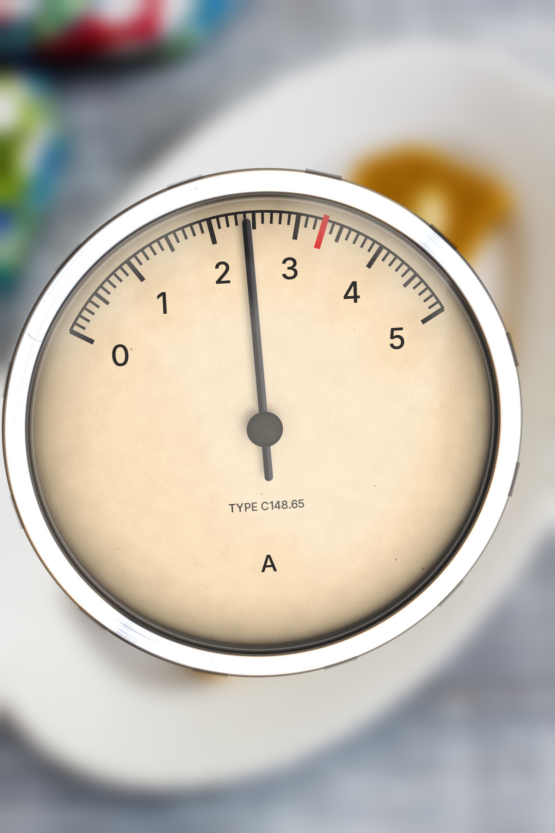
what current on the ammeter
2.4 A
